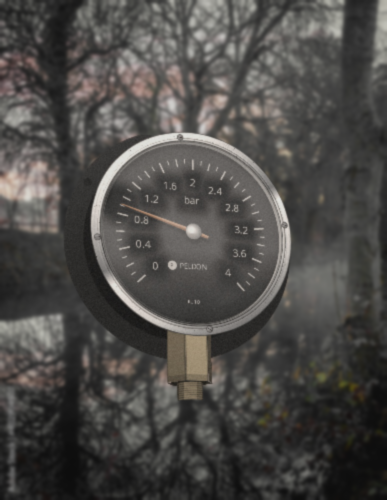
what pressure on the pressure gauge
0.9 bar
